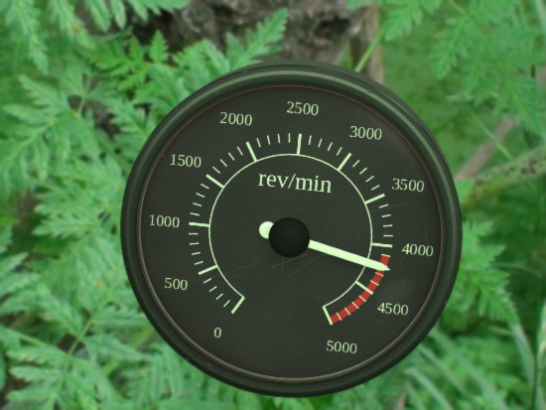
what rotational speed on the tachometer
4200 rpm
